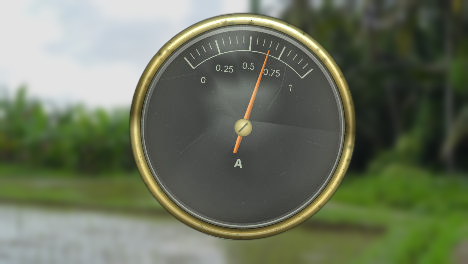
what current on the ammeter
0.65 A
